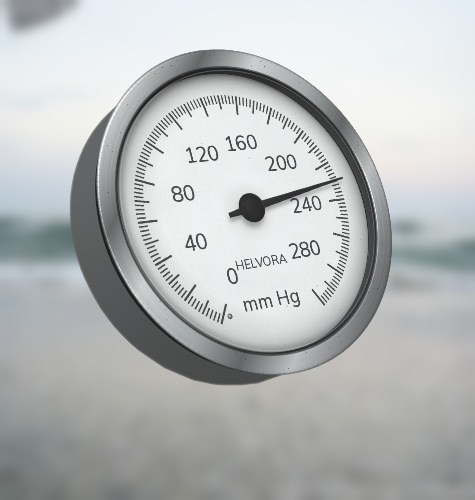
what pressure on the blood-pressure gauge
230 mmHg
